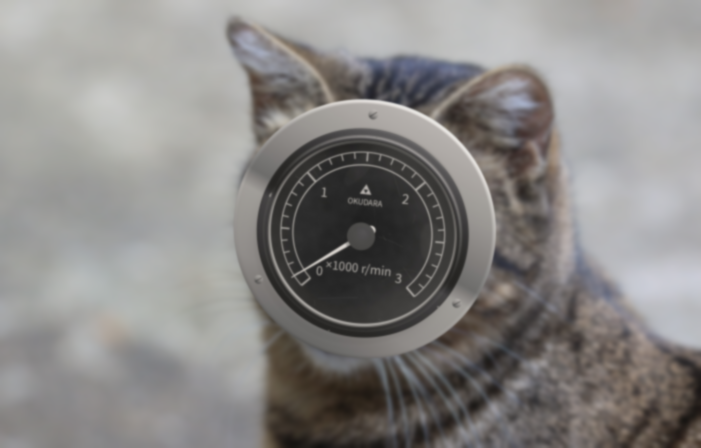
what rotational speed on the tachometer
100 rpm
